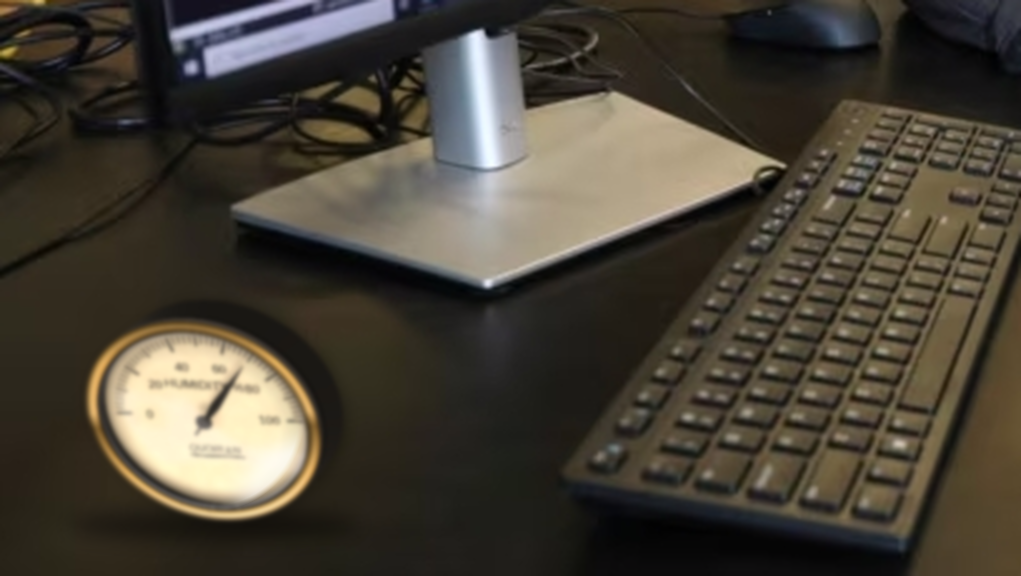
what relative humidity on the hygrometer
70 %
